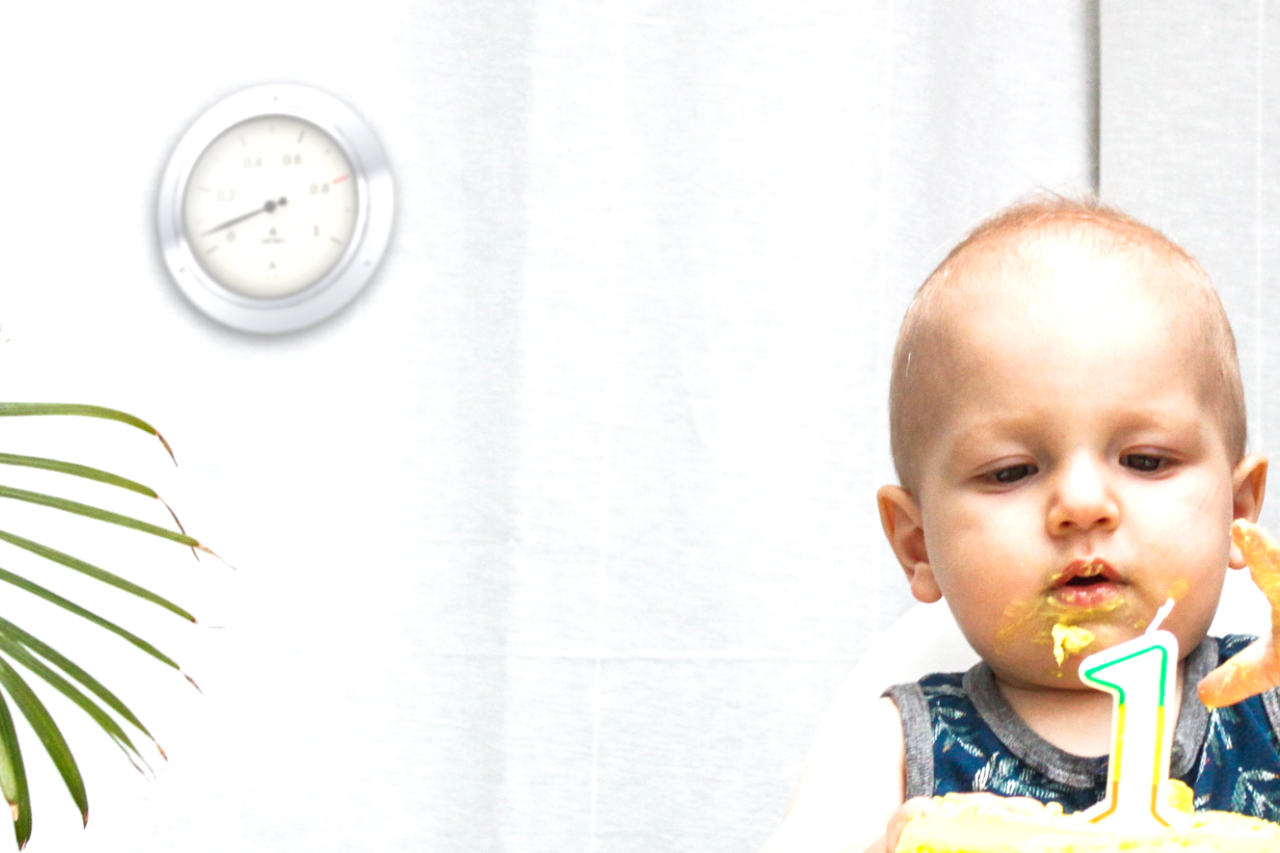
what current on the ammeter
0.05 A
